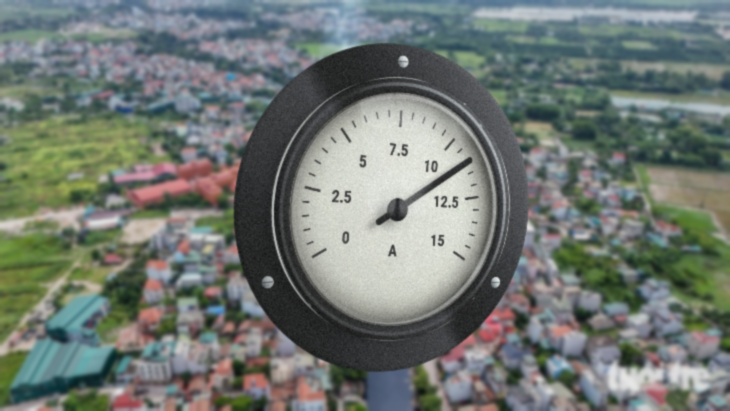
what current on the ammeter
11 A
